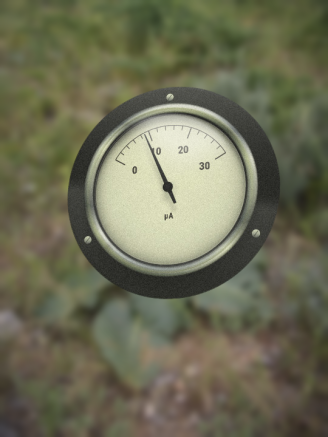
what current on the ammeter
9 µA
